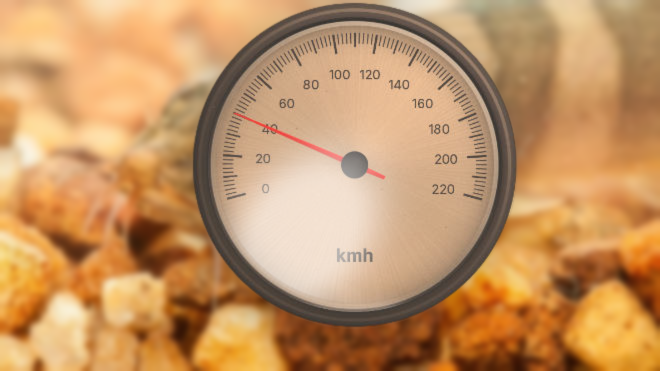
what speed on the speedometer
40 km/h
